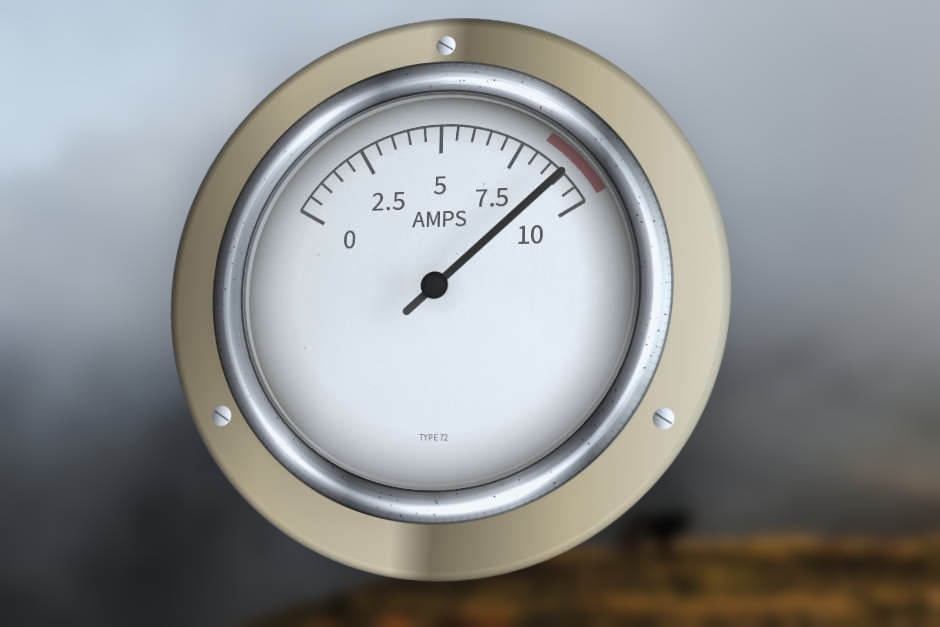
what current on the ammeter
9 A
